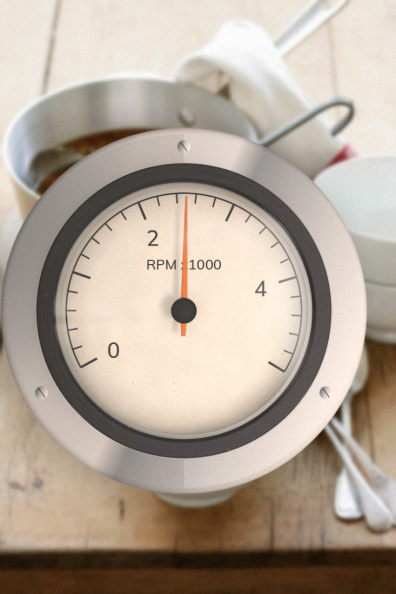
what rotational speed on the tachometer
2500 rpm
